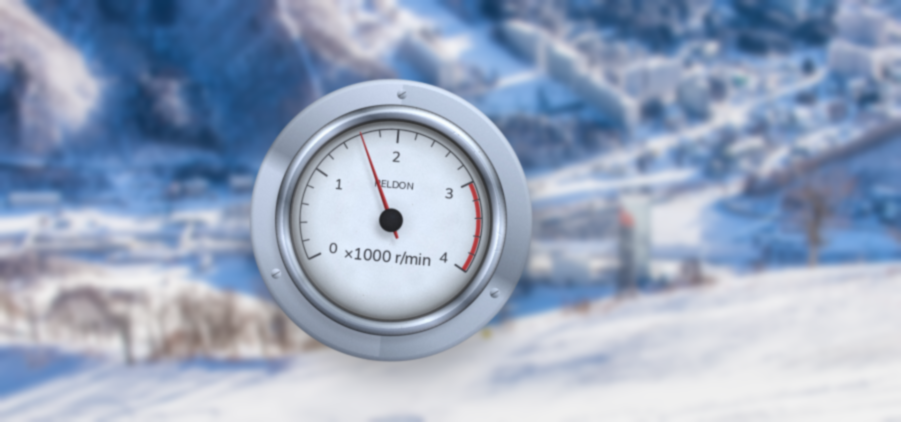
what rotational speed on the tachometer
1600 rpm
